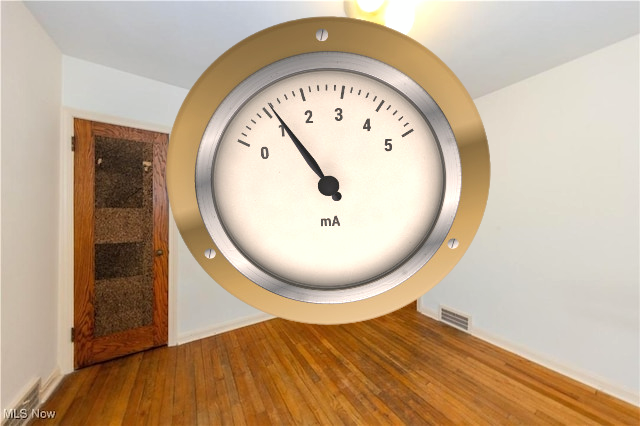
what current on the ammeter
1.2 mA
